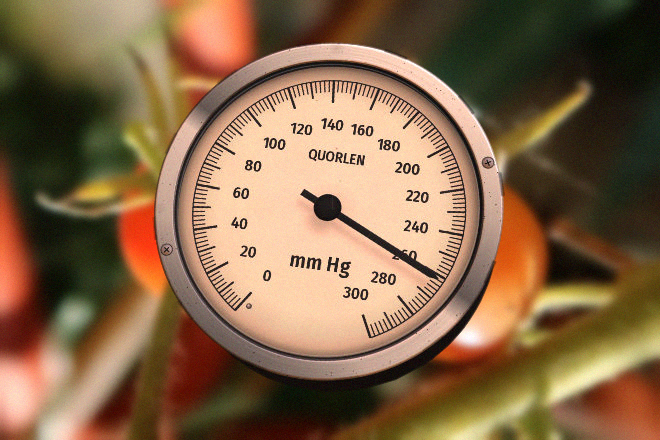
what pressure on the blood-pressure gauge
262 mmHg
